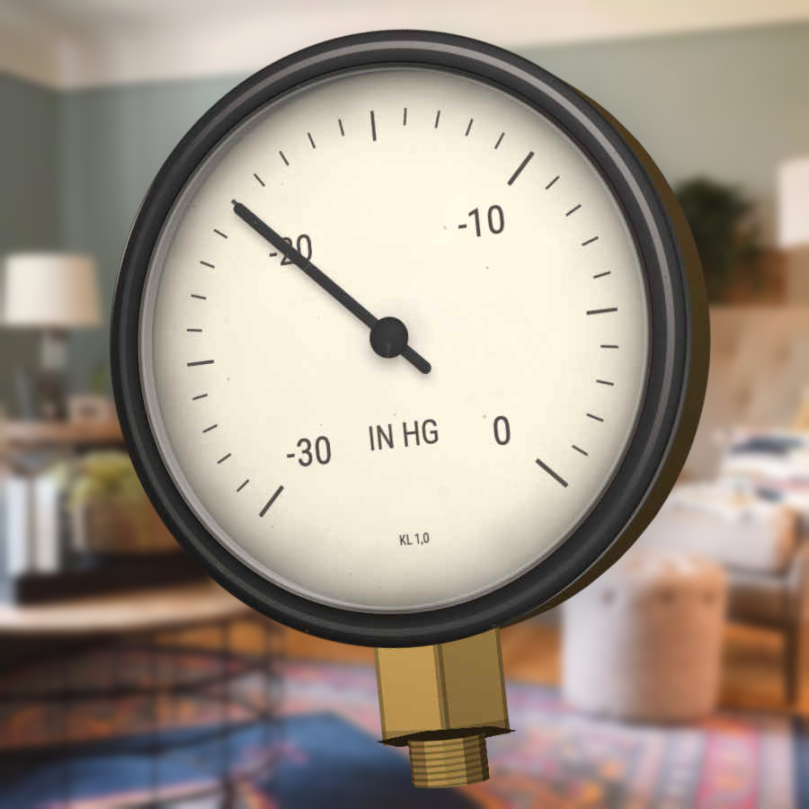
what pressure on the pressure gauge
-20 inHg
